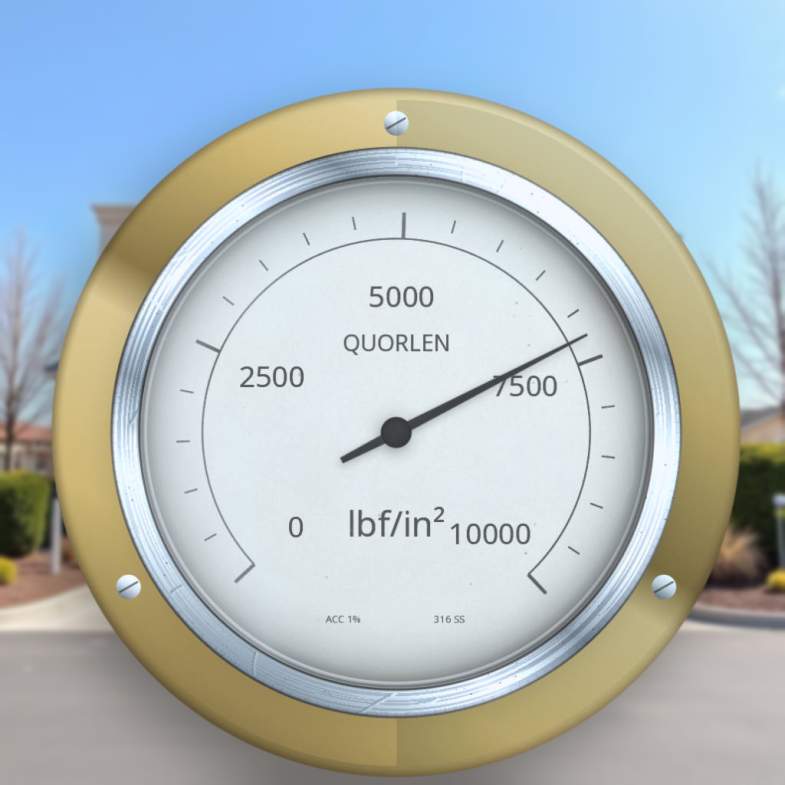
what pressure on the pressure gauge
7250 psi
